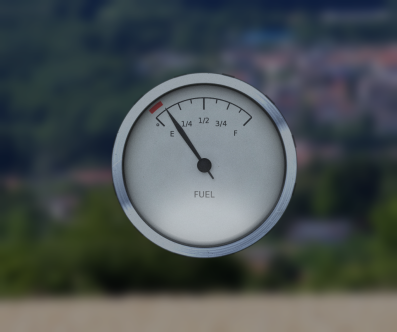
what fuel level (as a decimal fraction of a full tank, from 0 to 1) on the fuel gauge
0.125
